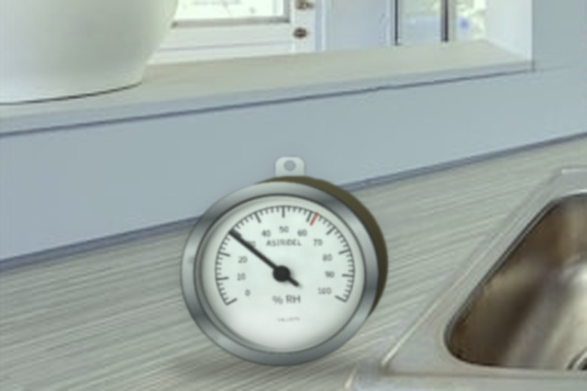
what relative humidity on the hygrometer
30 %
